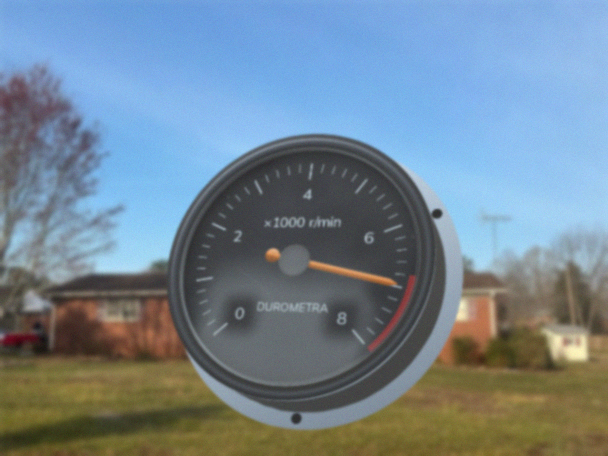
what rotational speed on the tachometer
7000 rpm
